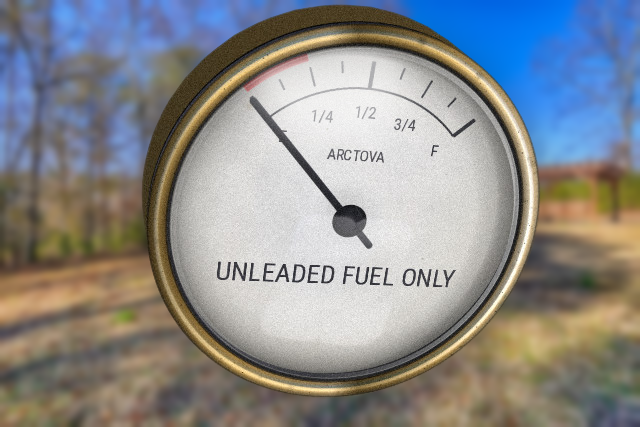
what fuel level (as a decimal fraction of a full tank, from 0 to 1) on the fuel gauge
0
